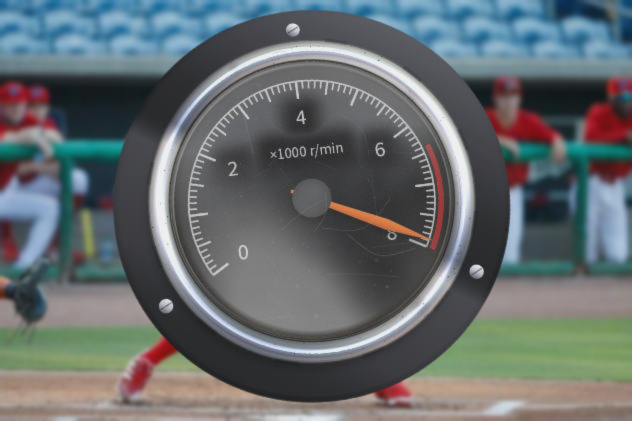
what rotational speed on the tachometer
7900 rpm
